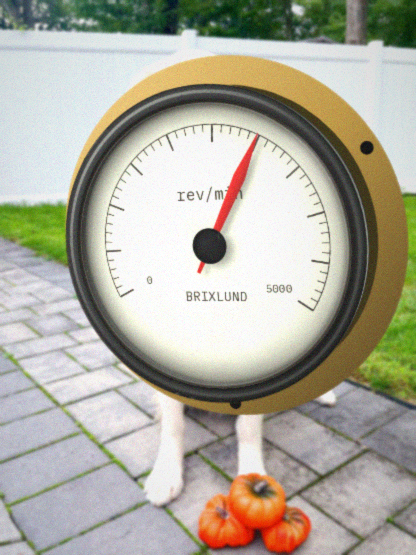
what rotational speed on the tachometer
3000 rpm
